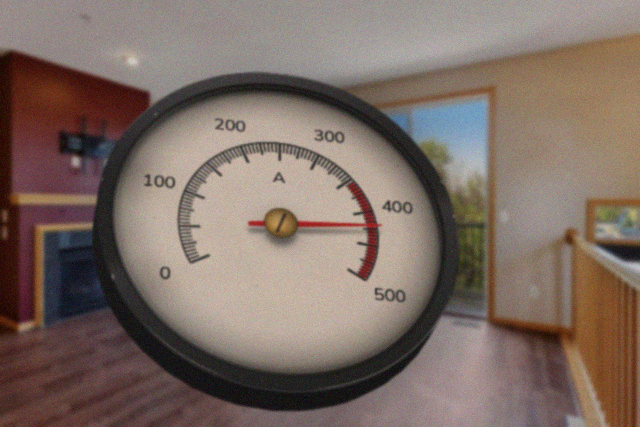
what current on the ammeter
425 A
